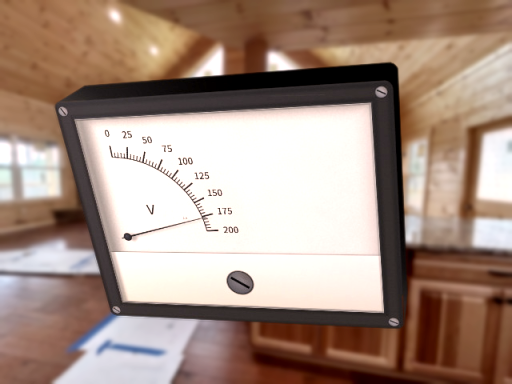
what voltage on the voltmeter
175 V
